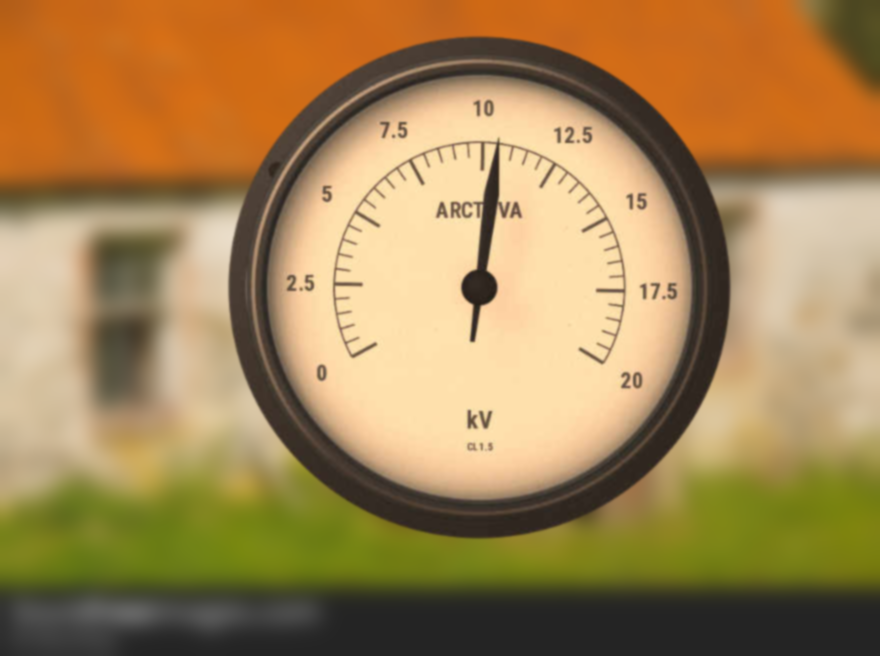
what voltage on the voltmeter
10.5 kV
